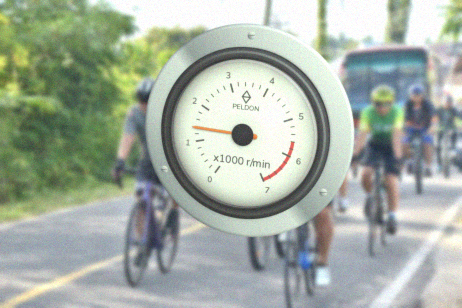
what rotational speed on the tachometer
1400 rpm
